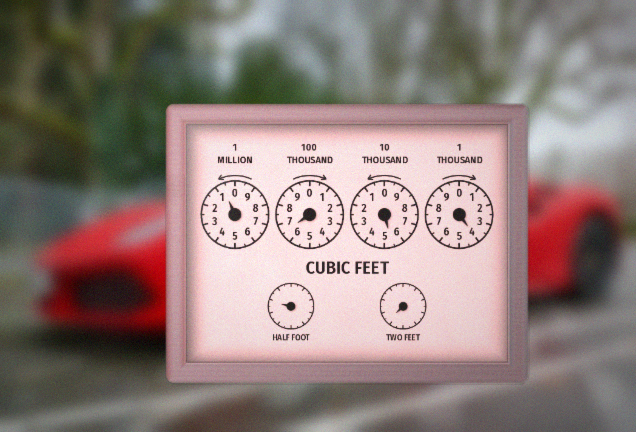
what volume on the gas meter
65400 ft³
